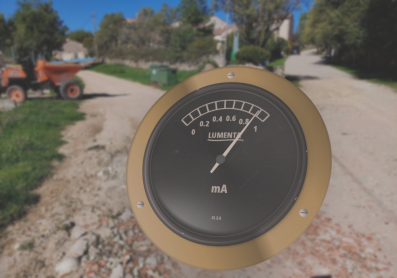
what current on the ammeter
0.9 mA
